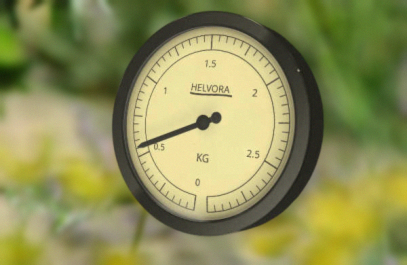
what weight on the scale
0.55 kg
